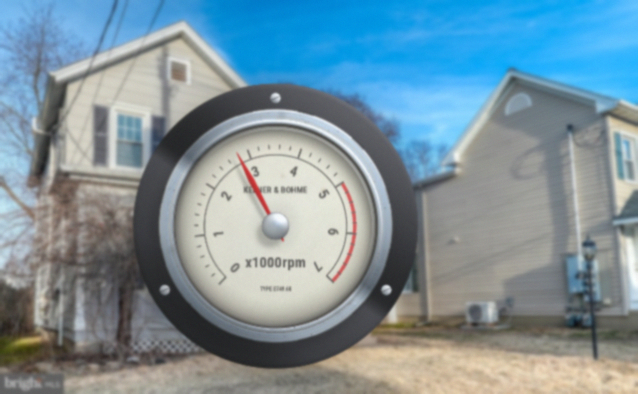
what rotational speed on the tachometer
2800 rpm
